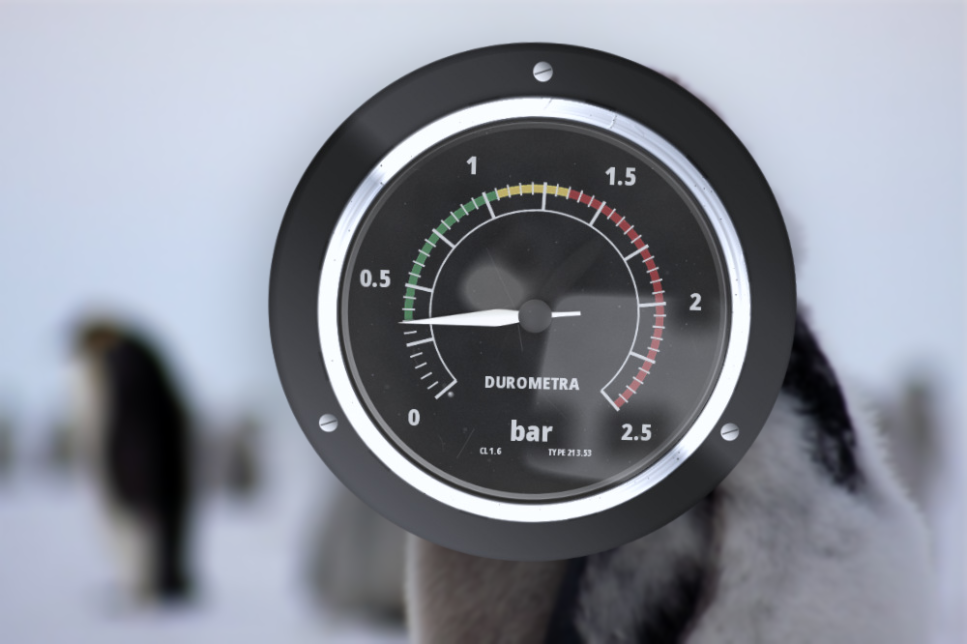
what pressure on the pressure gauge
0.35 bar
